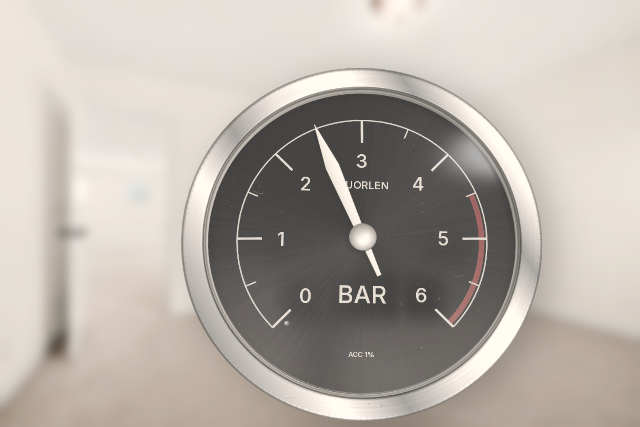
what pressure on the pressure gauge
2.5 bar
